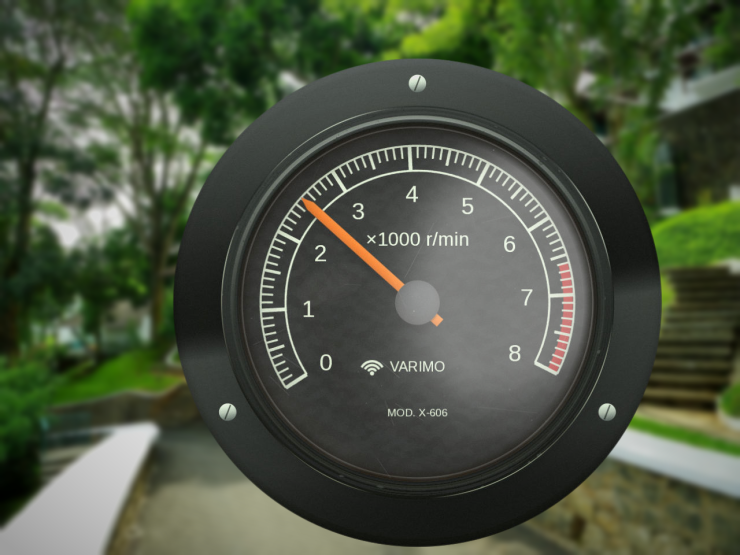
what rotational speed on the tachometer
2500 rpm
